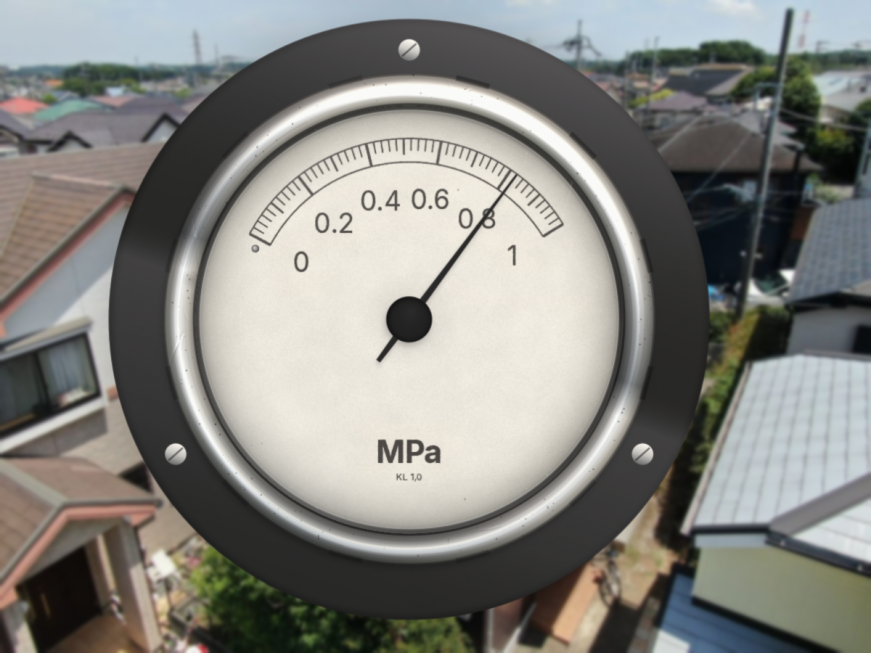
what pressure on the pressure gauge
0.82 MPa
